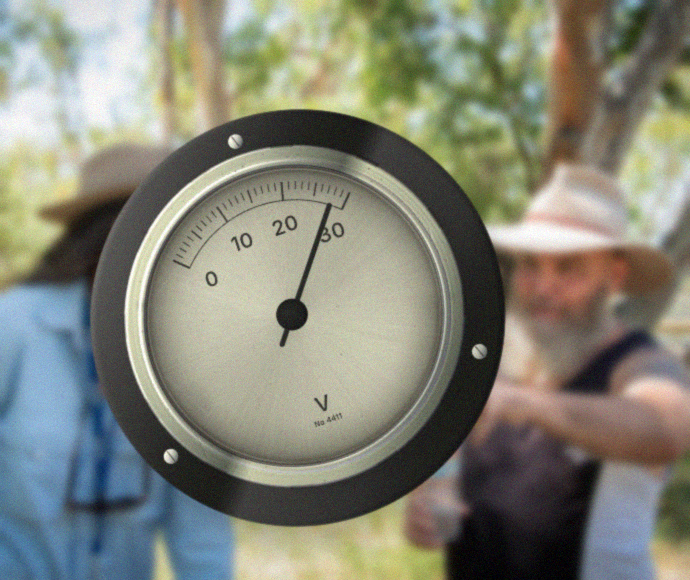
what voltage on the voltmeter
28 V
